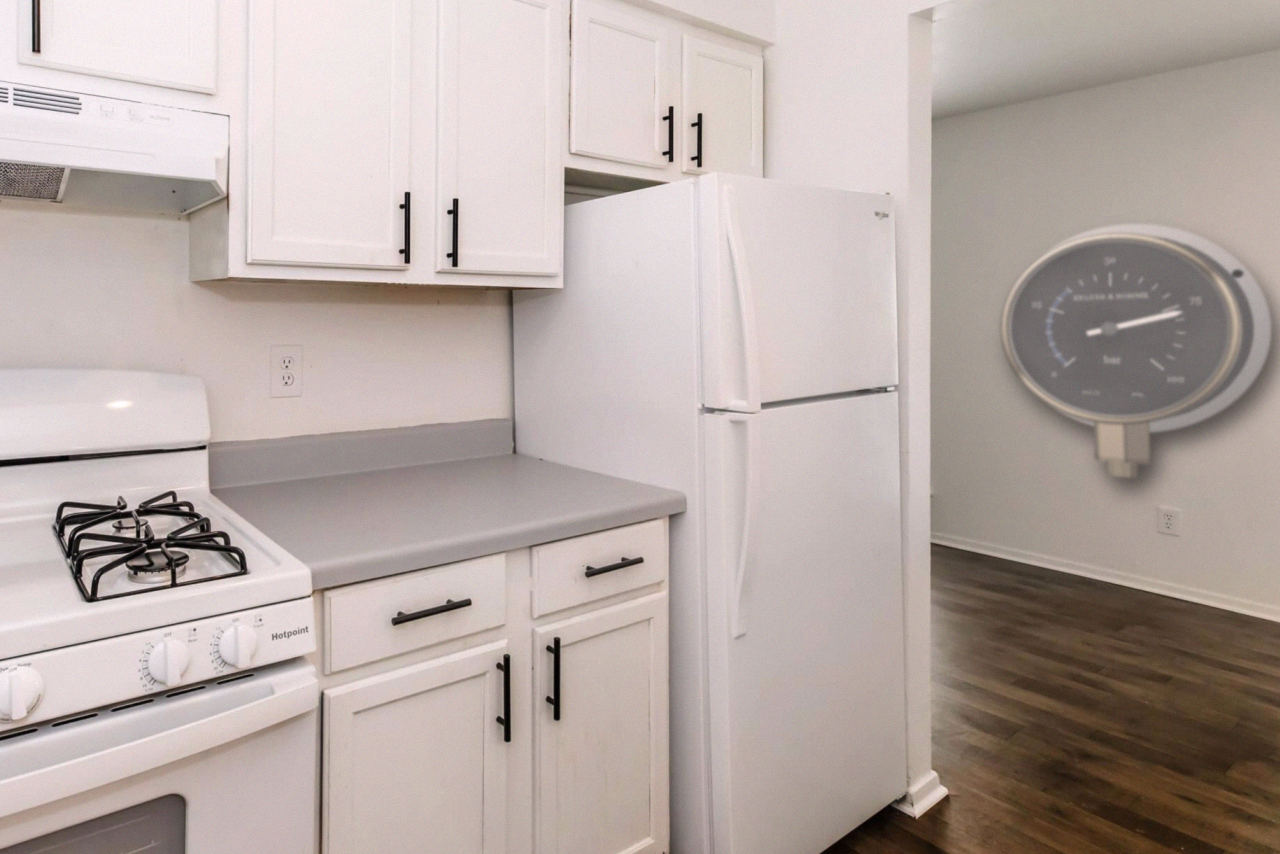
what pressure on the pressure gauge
77.5 bar
